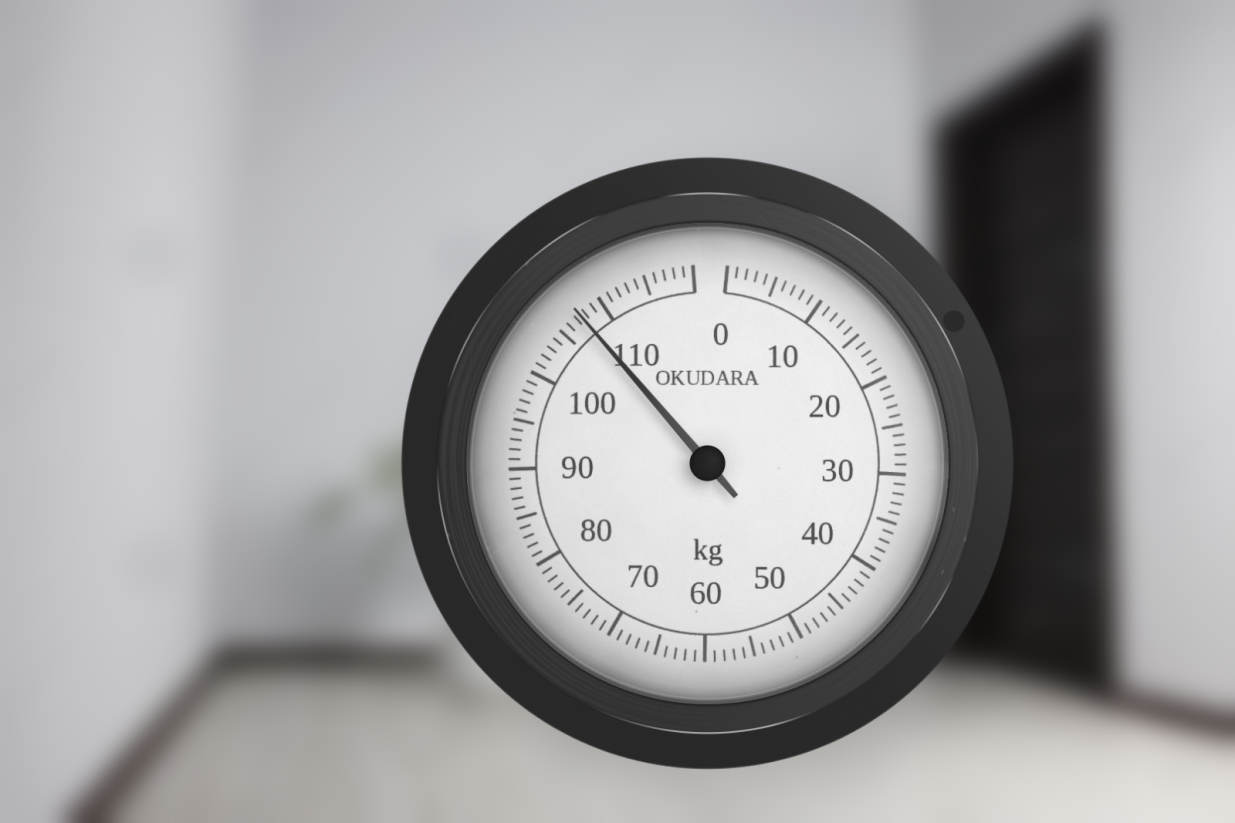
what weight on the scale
107.5 kg
